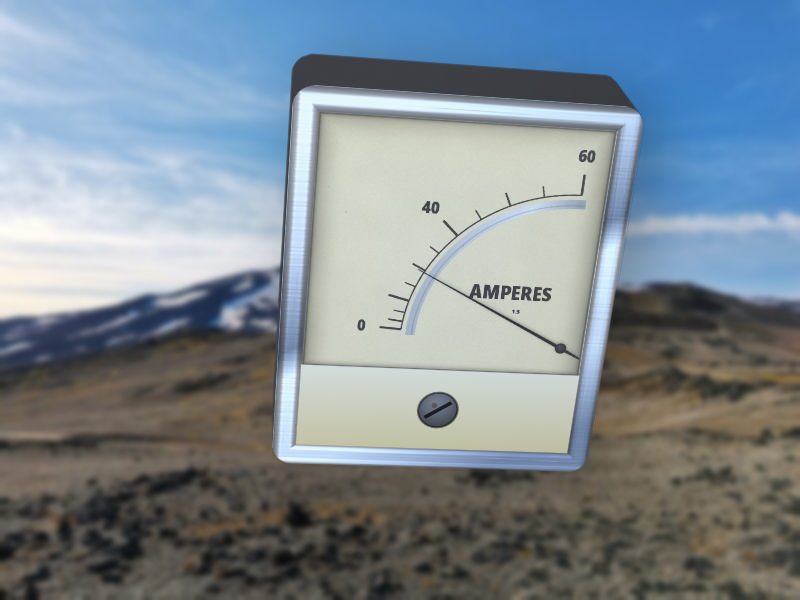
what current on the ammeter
30 A
